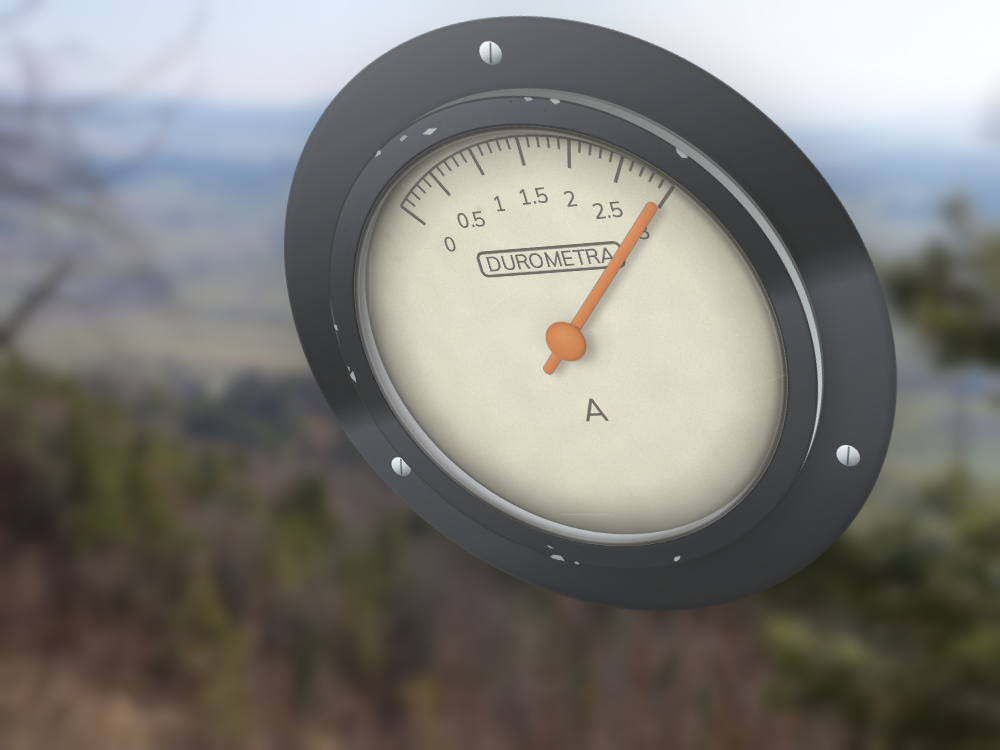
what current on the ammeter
2.95 A
